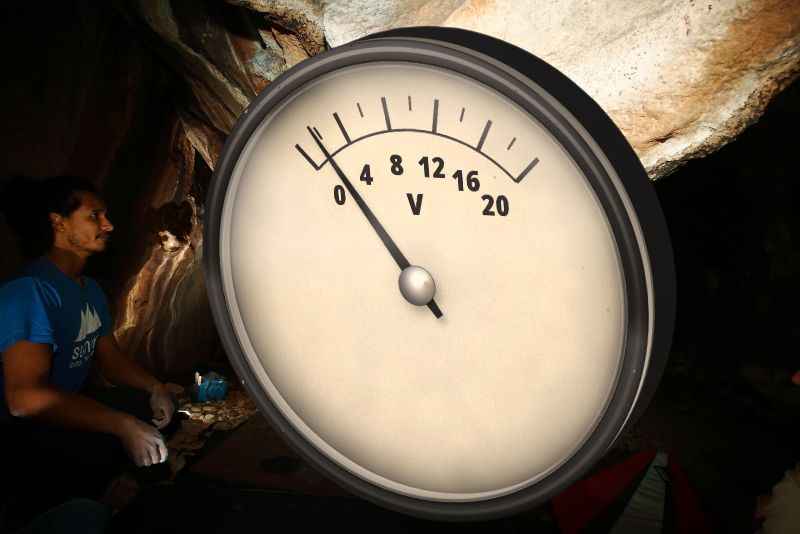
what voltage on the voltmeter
2 V
